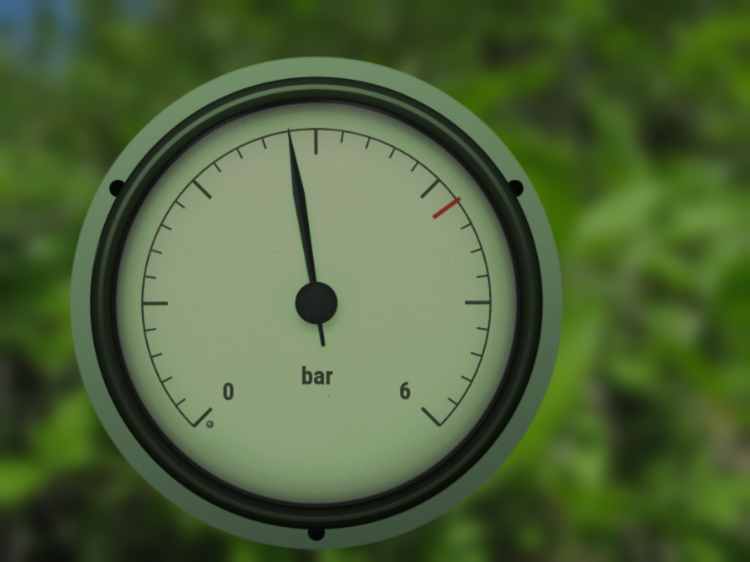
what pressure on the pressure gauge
2.8 bar
